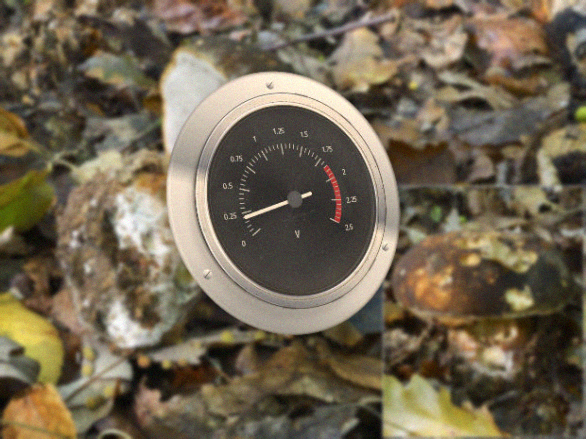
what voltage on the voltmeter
0.2 V
